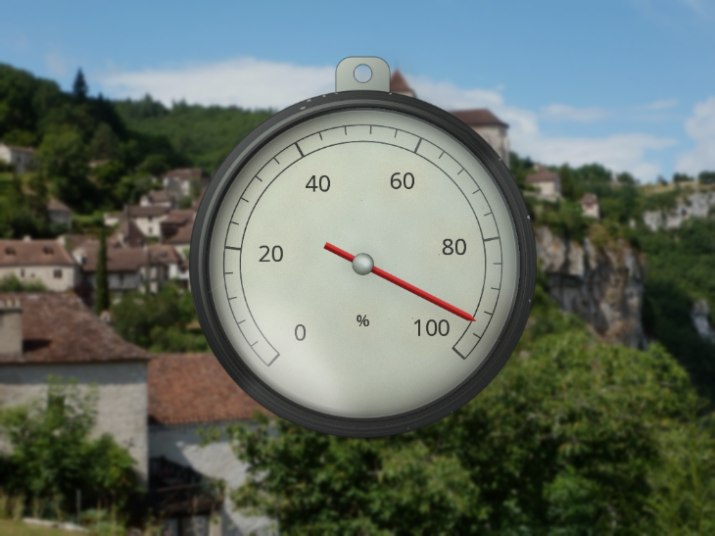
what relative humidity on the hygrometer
94 %
